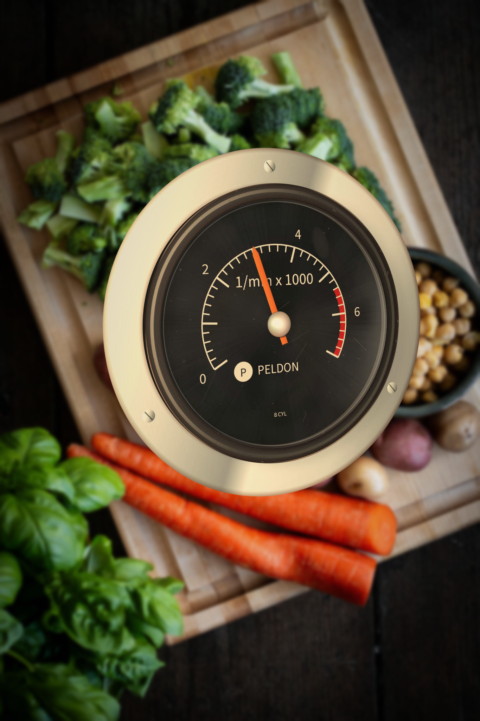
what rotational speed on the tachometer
3000 rpm
